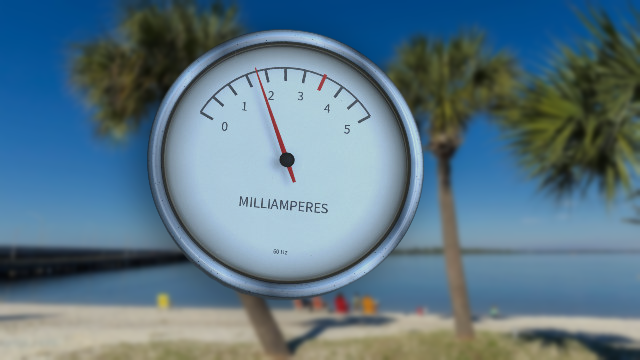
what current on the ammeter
1.75 mA
